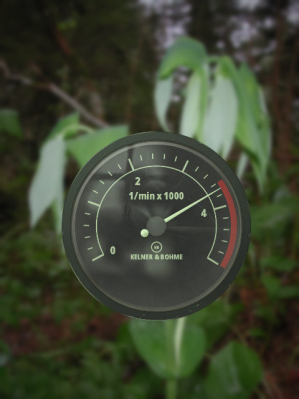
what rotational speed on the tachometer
3700 rpm
